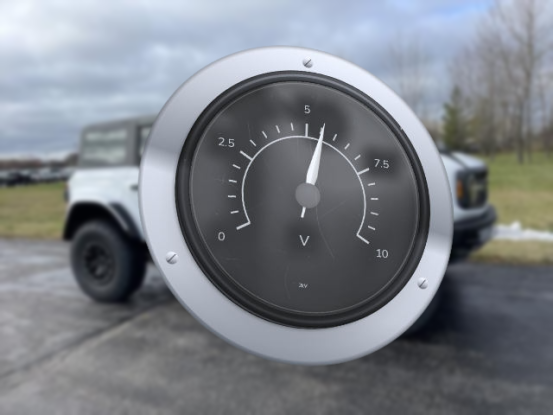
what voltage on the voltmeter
5.5 V
